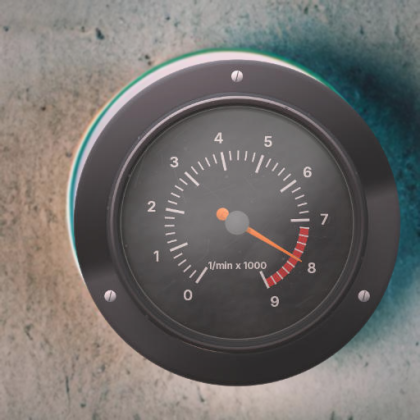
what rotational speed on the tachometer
8000 rpm
